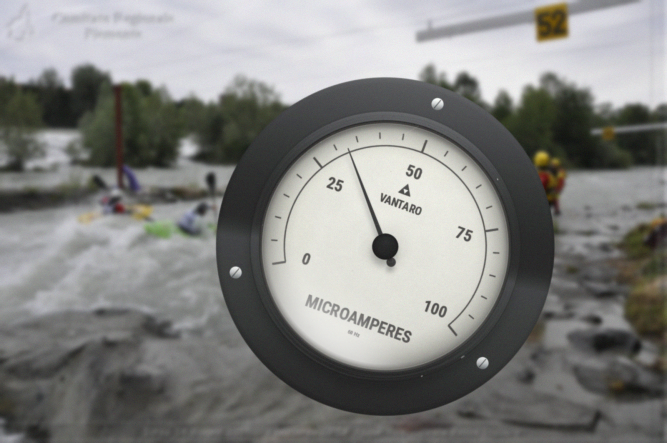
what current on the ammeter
32.5 µA
